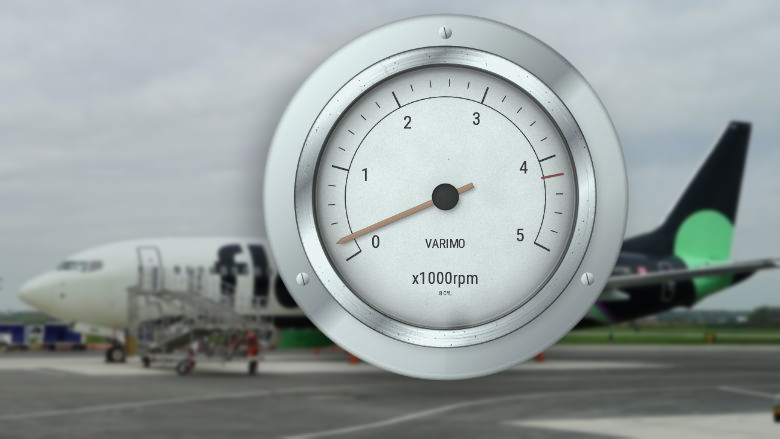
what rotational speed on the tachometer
200 rpm
